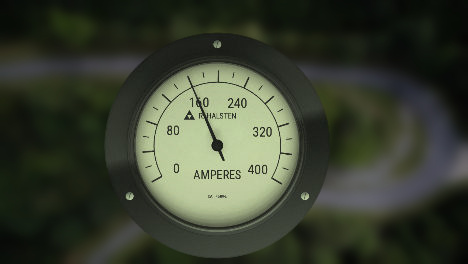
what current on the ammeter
160 A
